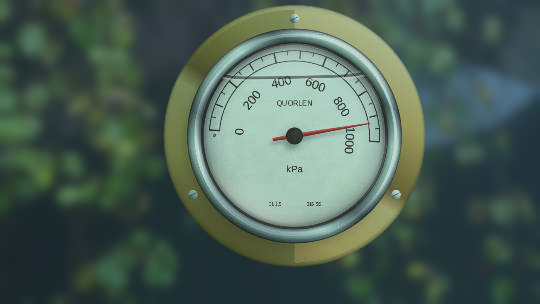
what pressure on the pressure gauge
925 kPa
